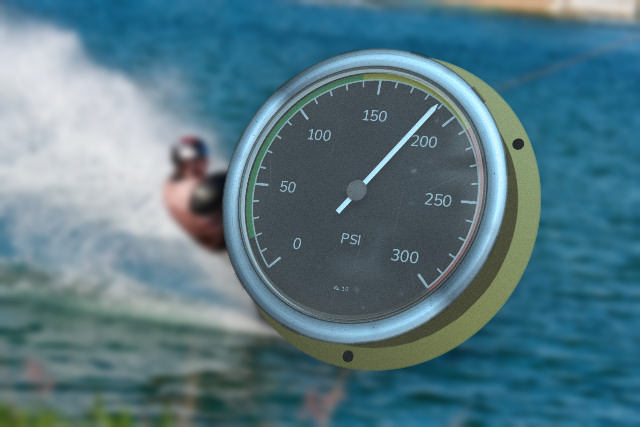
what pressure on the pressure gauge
190 psi
